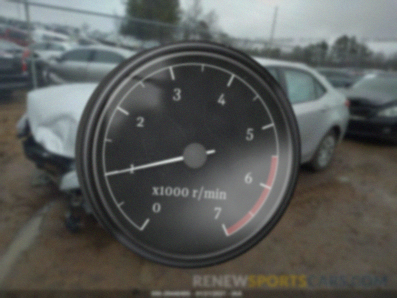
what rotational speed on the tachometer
1000 rpm
